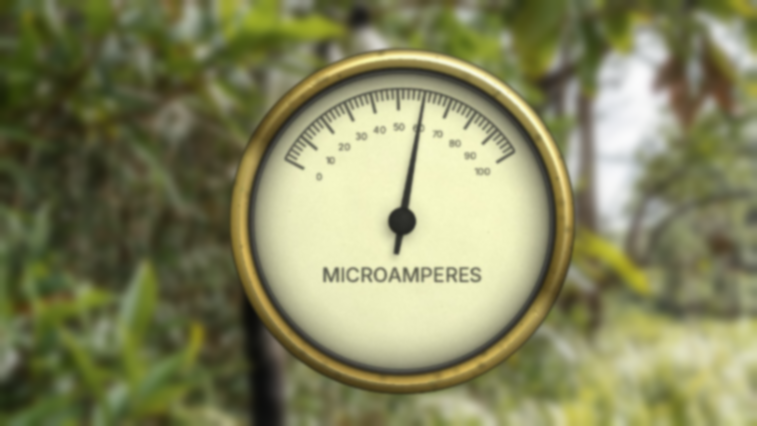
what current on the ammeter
60 µA
